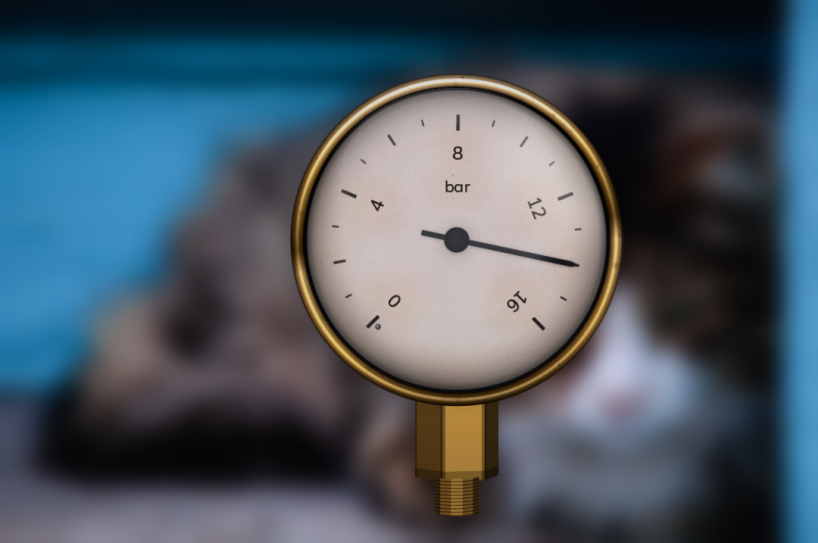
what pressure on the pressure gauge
14 bar
